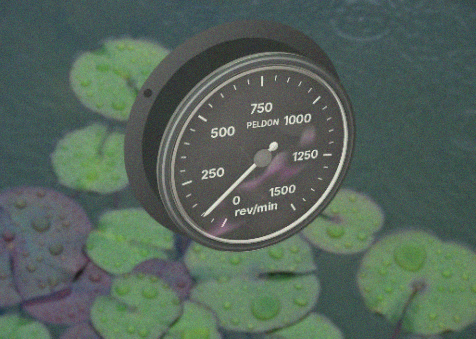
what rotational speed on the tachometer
100 rpm
